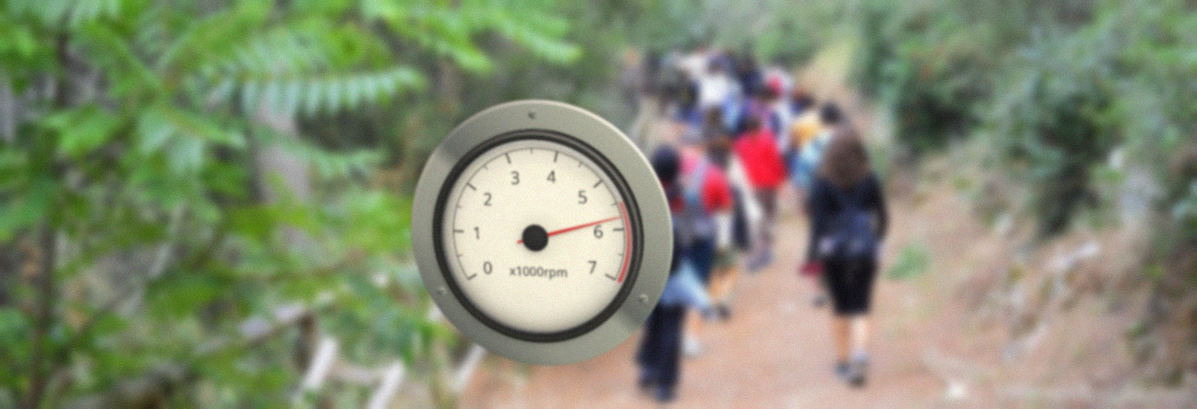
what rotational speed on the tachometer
5750 rpm
